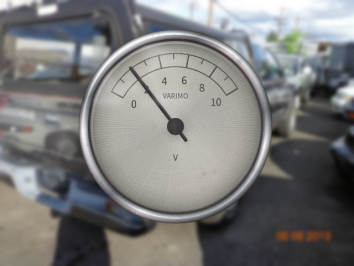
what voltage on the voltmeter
2 V
